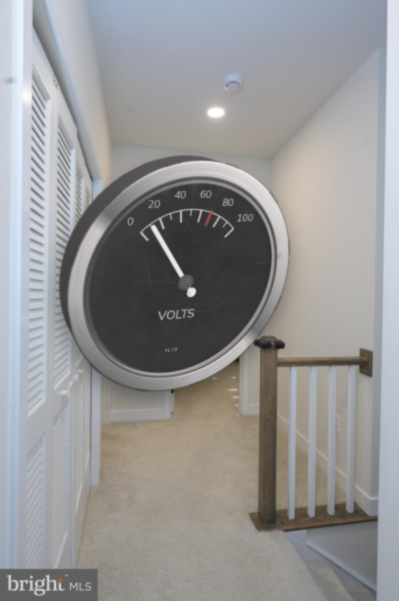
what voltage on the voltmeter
10 V
